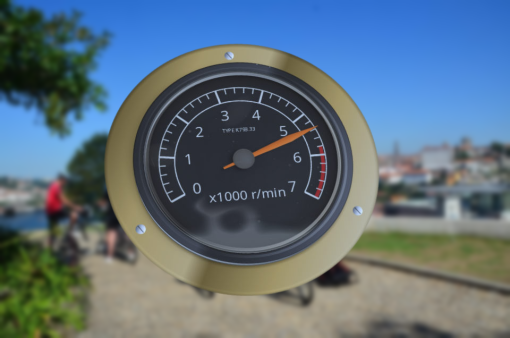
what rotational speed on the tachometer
5400 rpm
